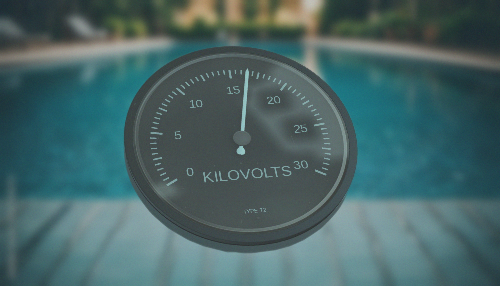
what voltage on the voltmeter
16.5 kV
